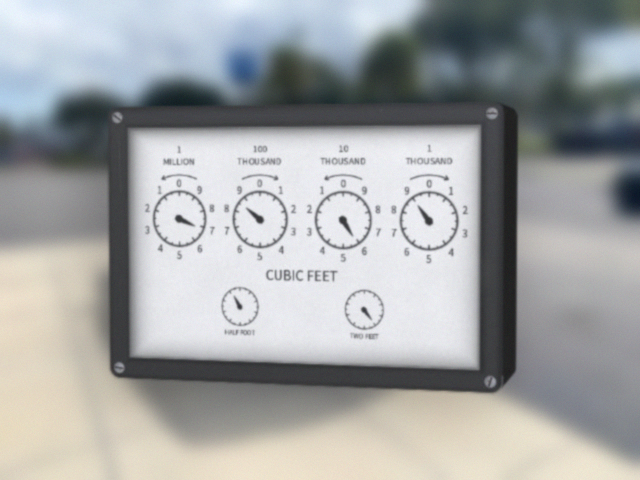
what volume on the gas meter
685900 ft³
